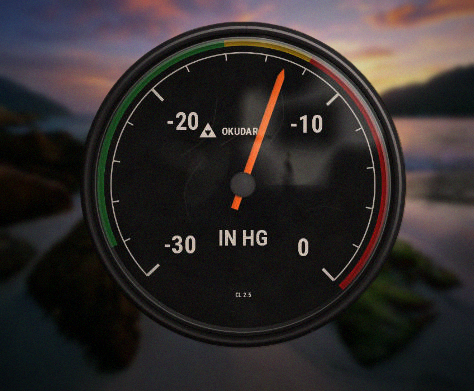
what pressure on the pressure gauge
-13 inHg
